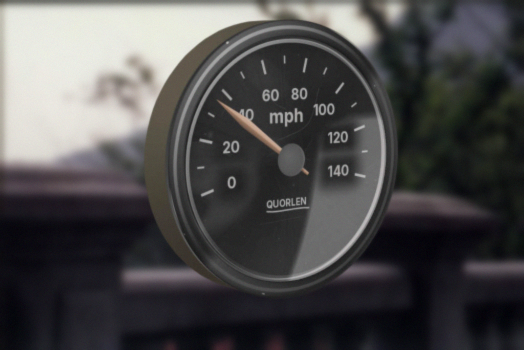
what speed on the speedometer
35 mph
